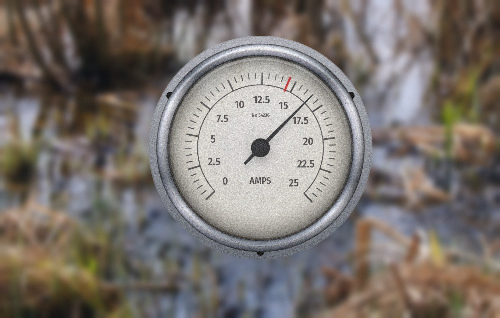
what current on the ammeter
16.5 A
